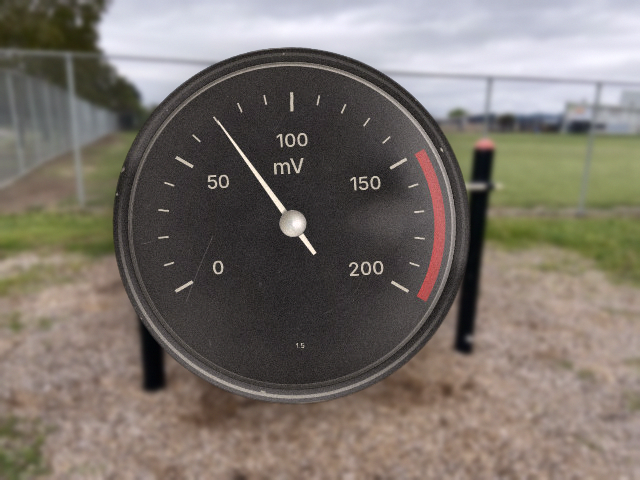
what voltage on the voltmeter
70 mV
